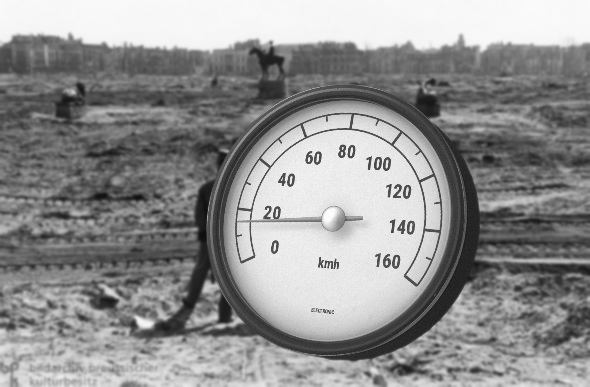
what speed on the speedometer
15 km/h
